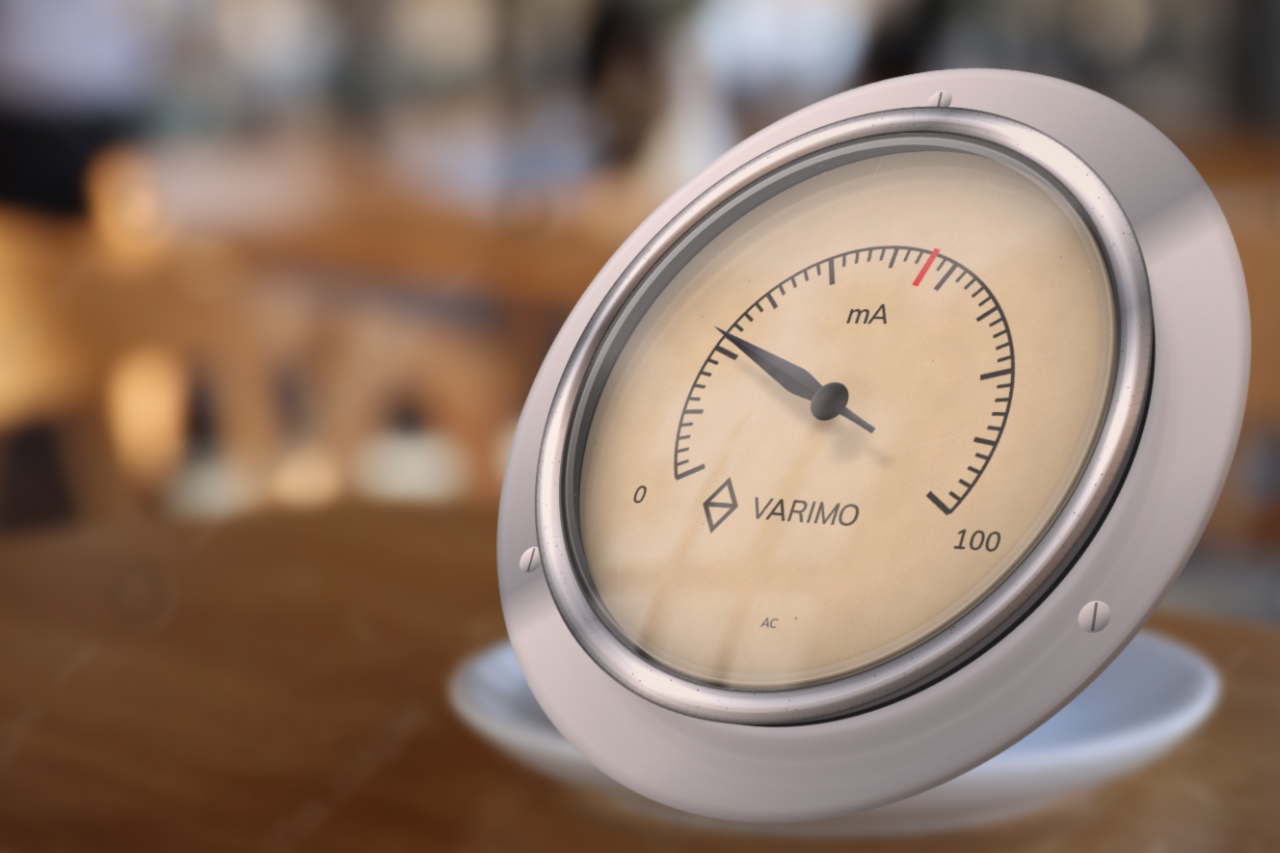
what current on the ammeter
22 mA
